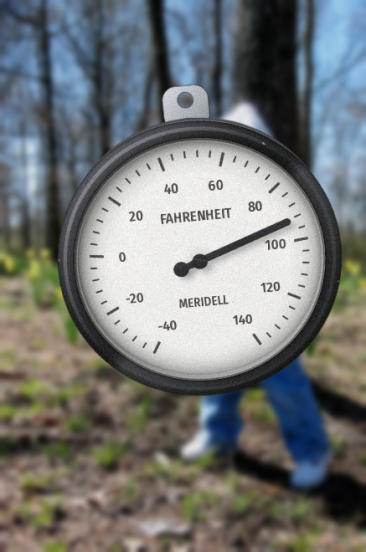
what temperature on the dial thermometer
92 °F
